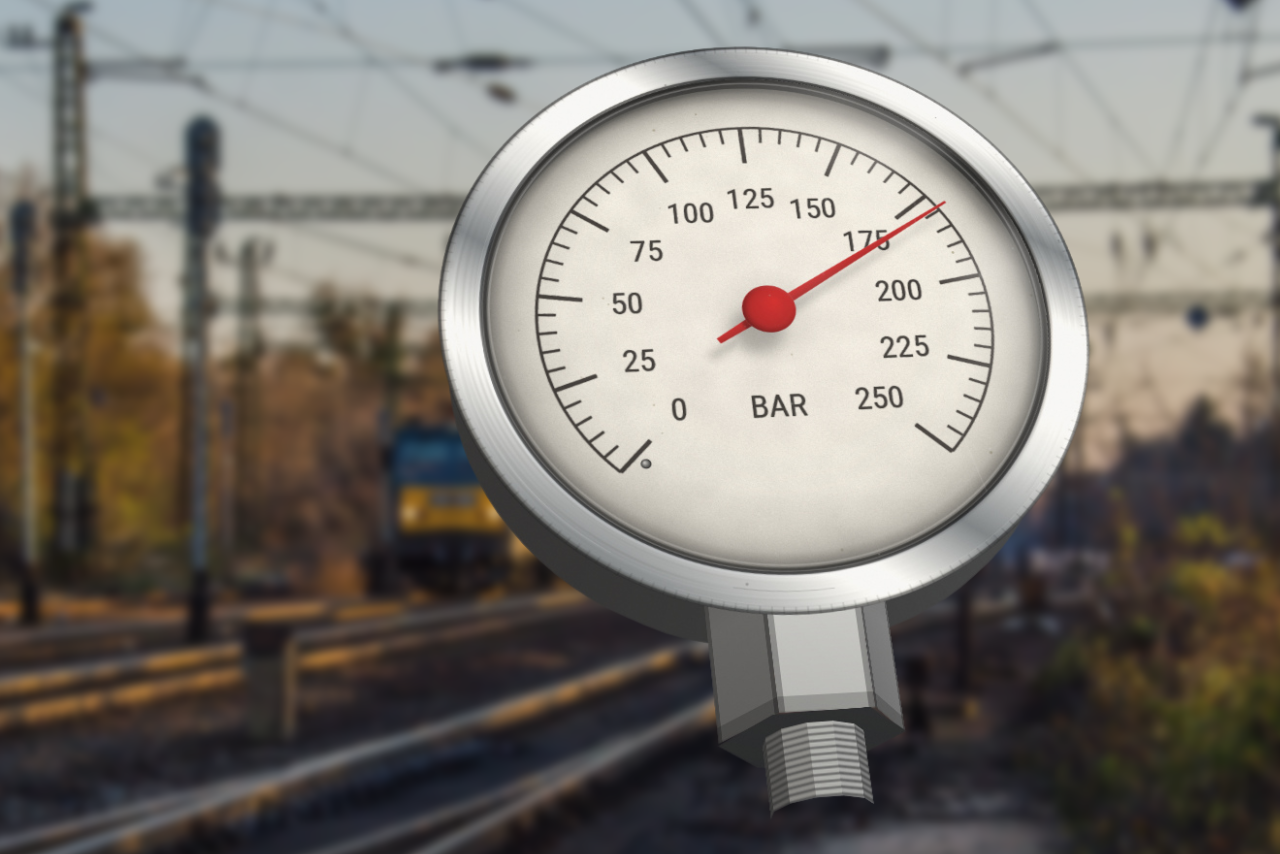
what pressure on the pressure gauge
180 bar
